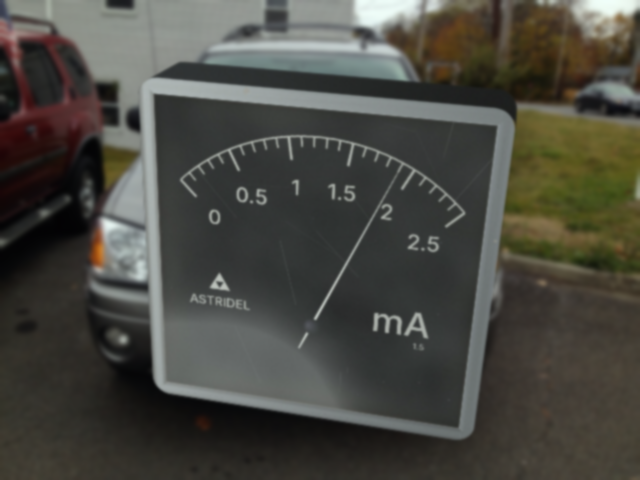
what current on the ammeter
1.9 mA
